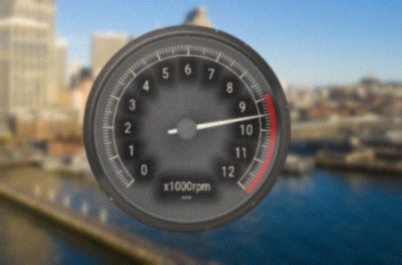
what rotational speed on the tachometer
9500 rpm
